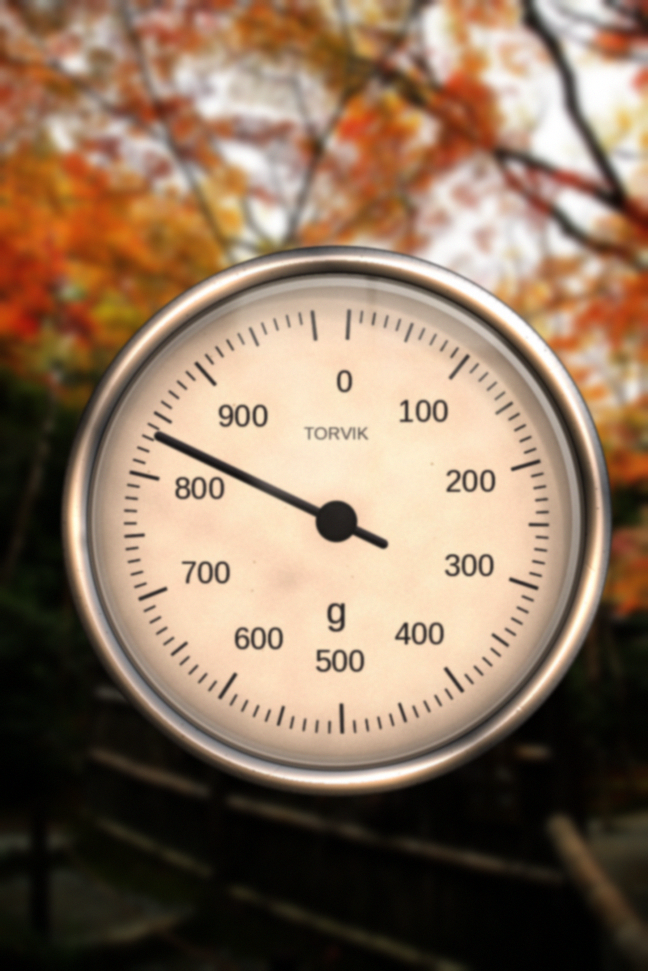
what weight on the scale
835 g
